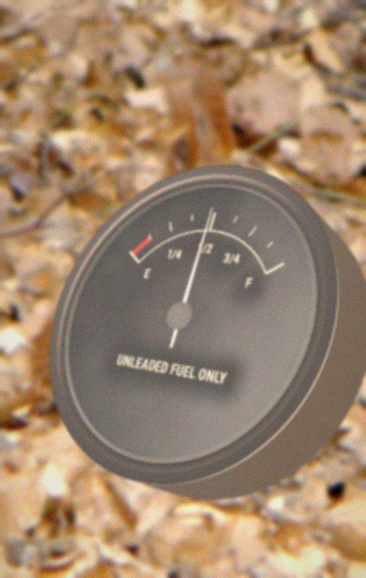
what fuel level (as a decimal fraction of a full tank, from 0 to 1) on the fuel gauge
0.5
